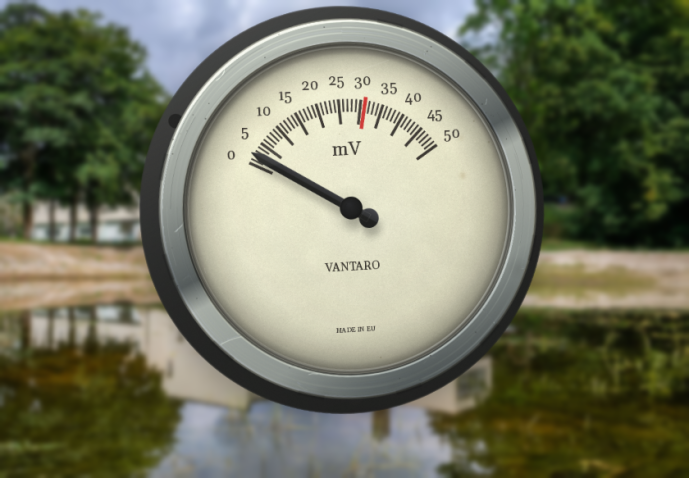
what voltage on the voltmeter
2 mV
